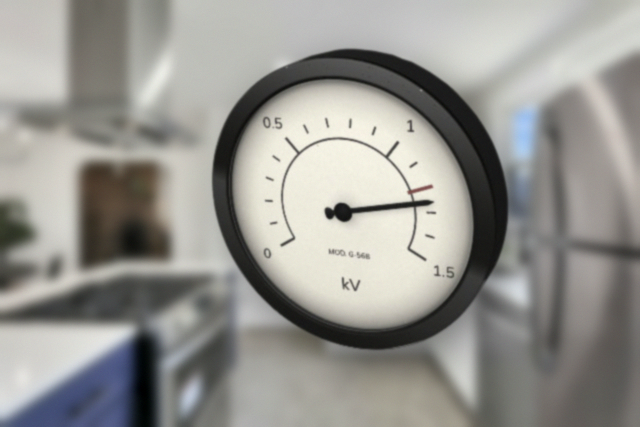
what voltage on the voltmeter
1.25 kV
